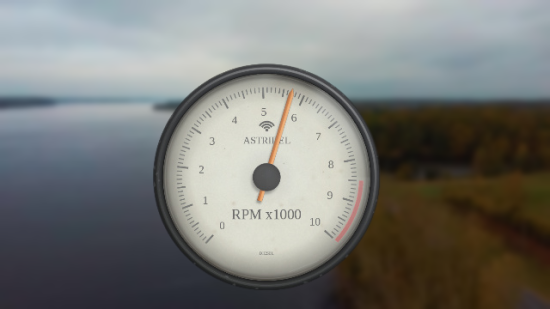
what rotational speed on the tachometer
5700 rpm
